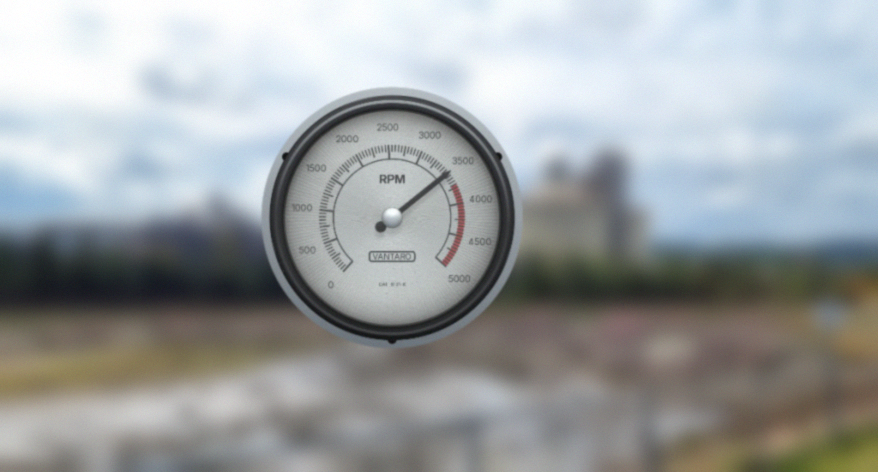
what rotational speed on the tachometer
3500 rpm
